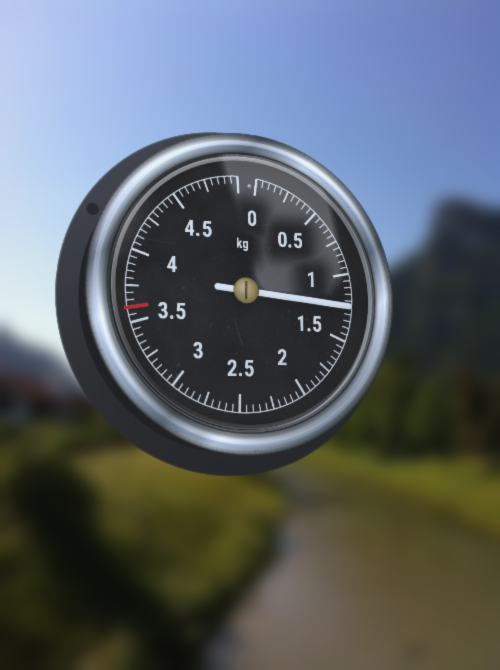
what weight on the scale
1.25 kg
